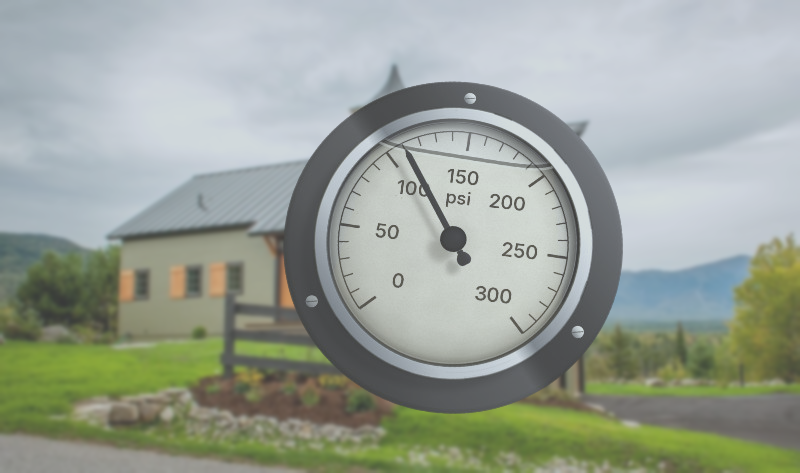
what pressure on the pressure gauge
110 psi
